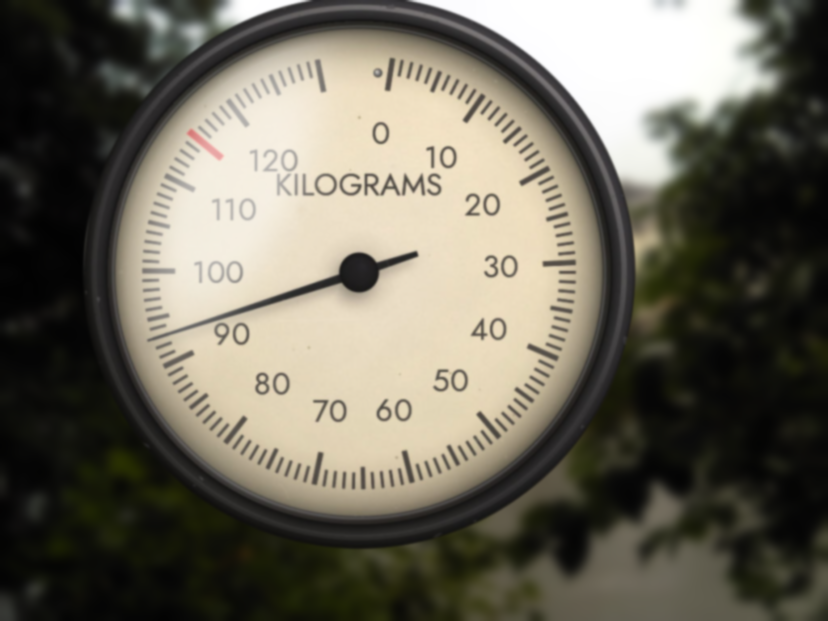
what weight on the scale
93 kg
